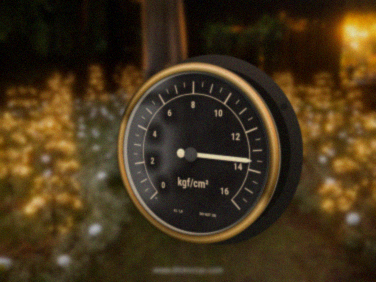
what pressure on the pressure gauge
13.5 kg/cm²
